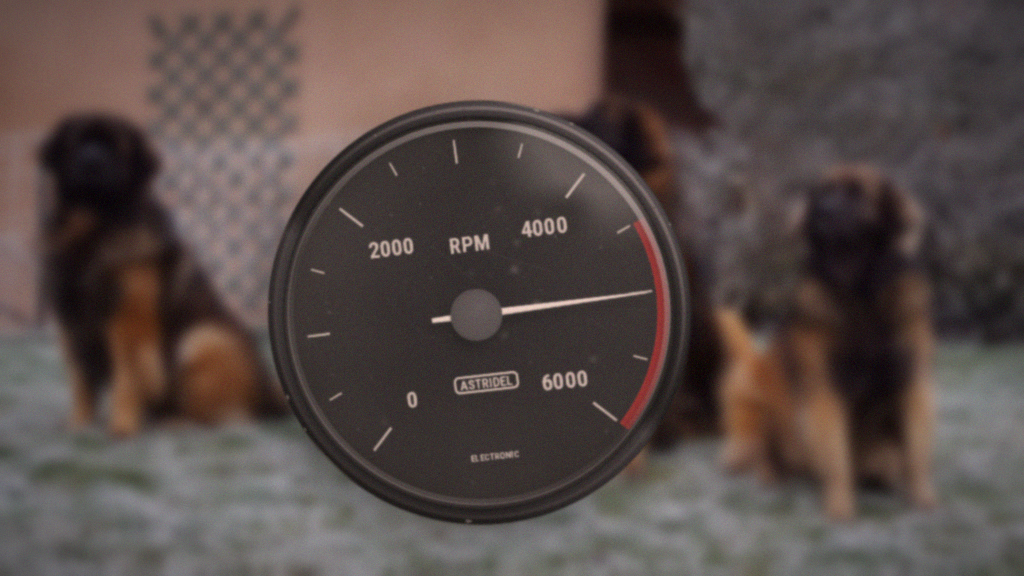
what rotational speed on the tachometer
5000 rpm
